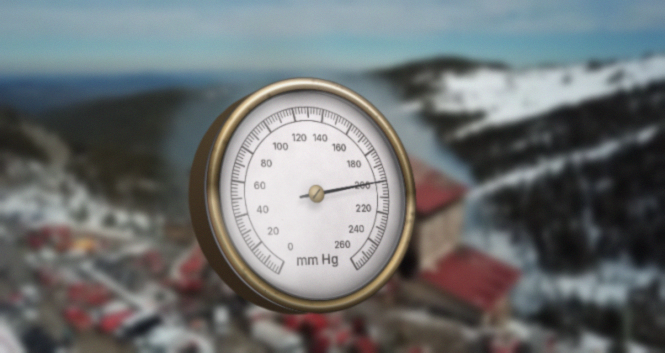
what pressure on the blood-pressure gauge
200 mmHg
